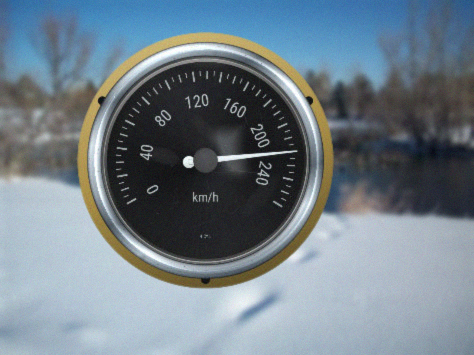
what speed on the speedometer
220 km/h
